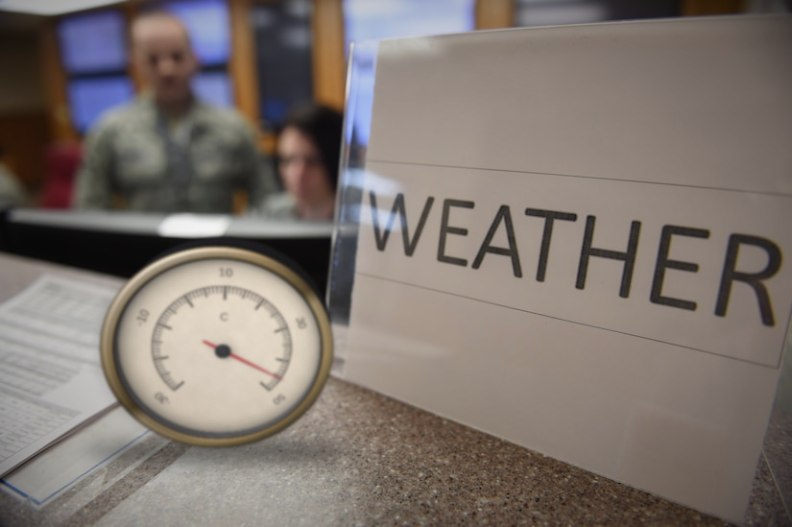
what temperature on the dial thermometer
45 °C
